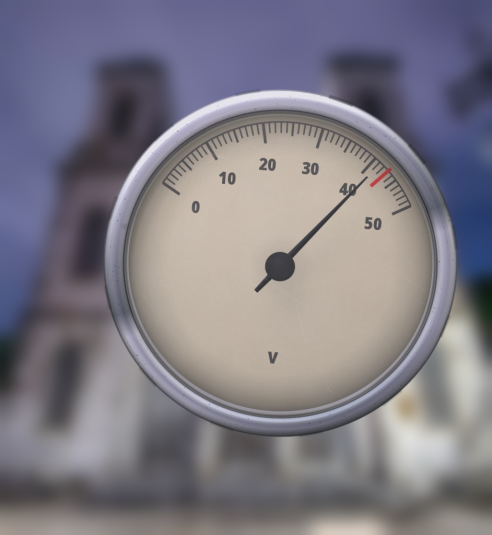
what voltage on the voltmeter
41 V
